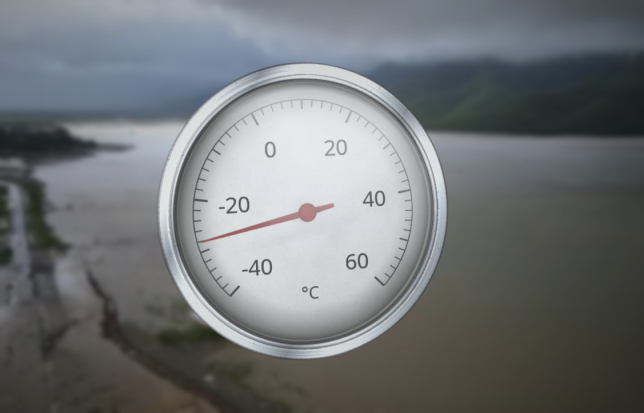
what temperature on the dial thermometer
-28 °C
